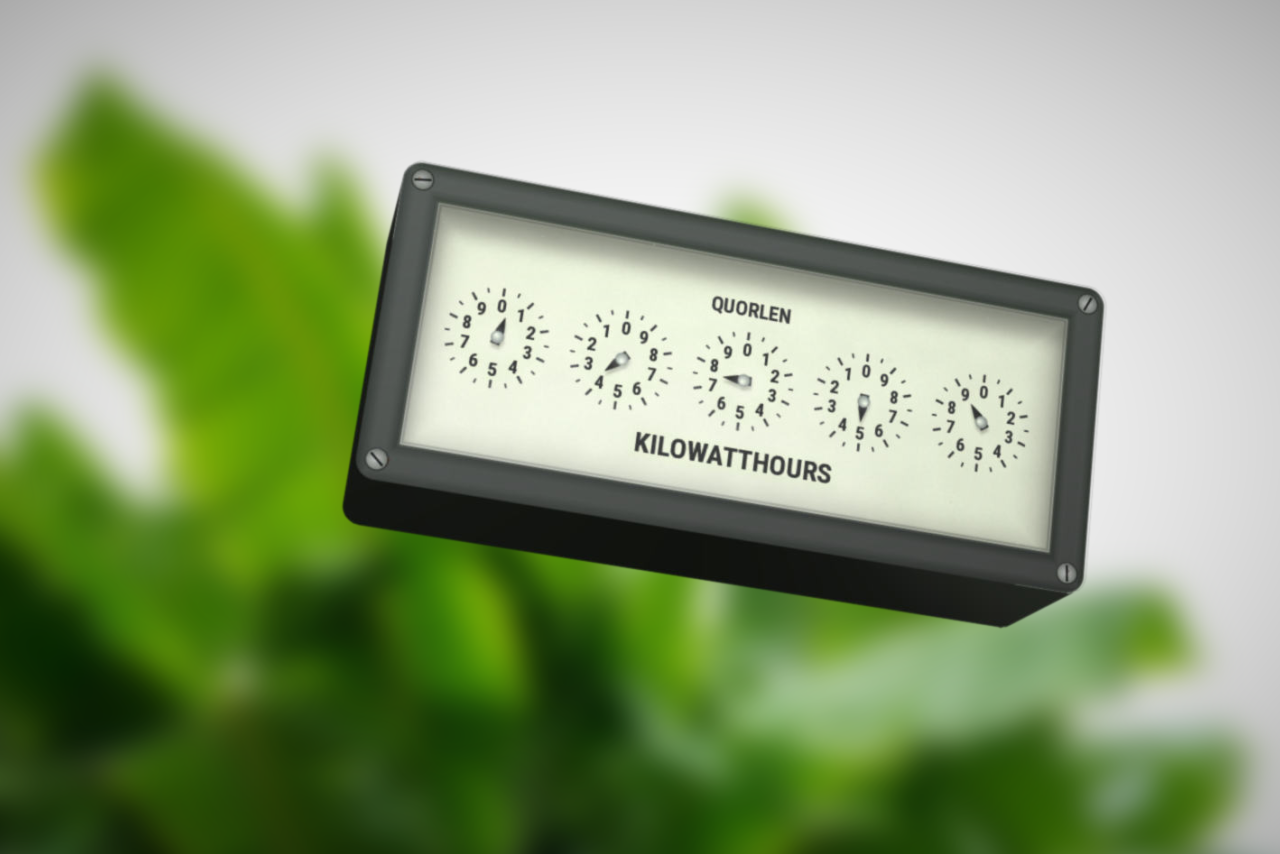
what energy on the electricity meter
3749 kWh
